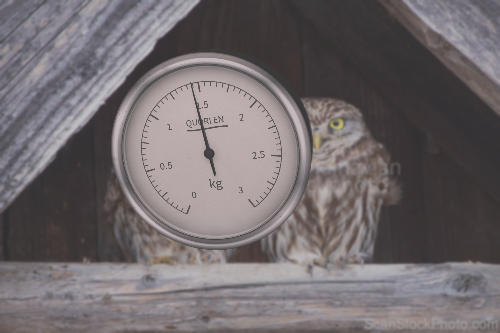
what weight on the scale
1.45 kg
